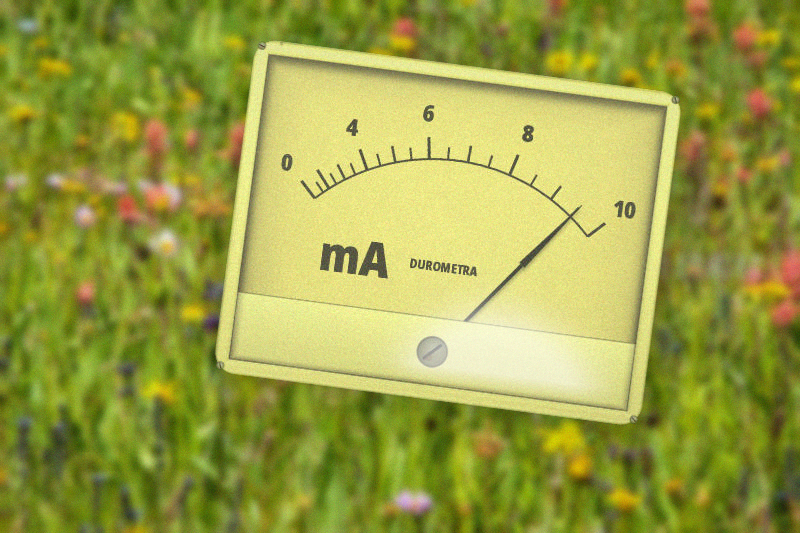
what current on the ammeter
9.5 mA
